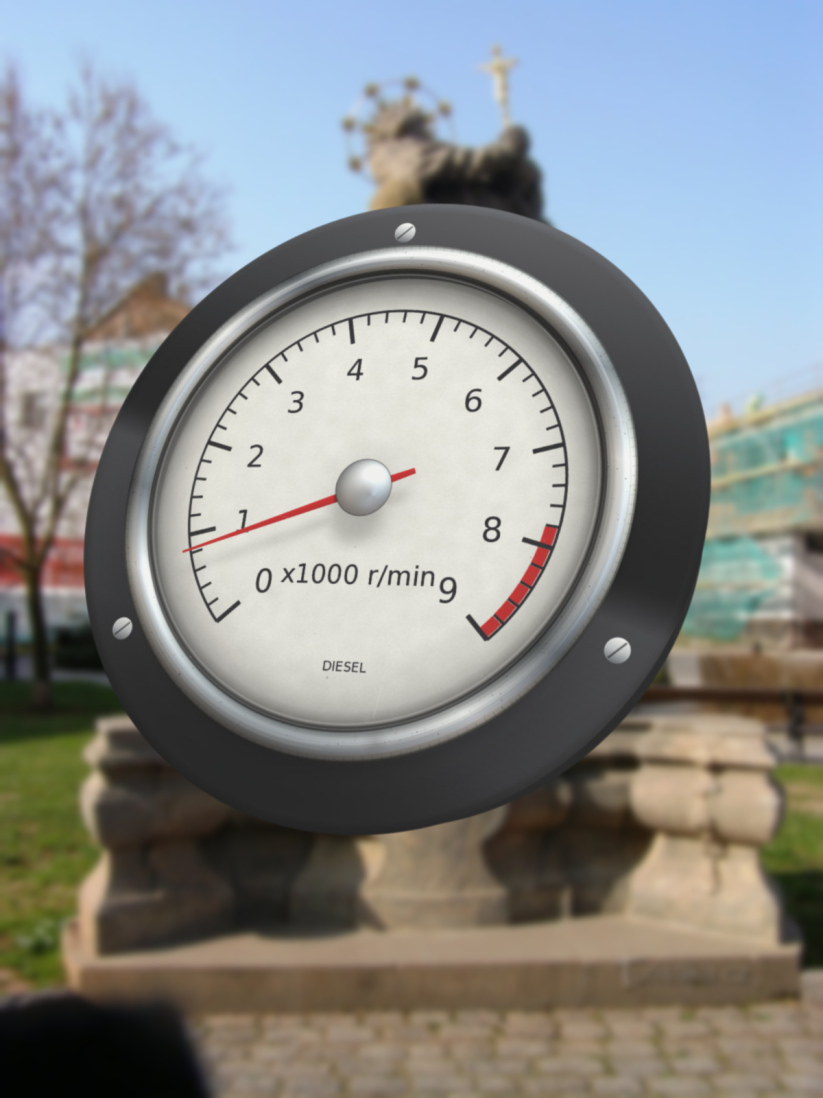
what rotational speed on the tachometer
800 rpm
